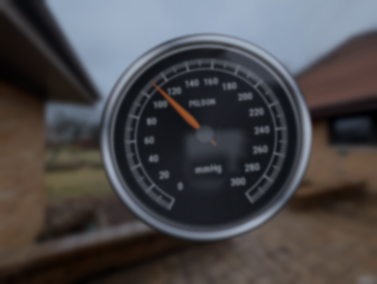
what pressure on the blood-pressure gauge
110 mmHg
